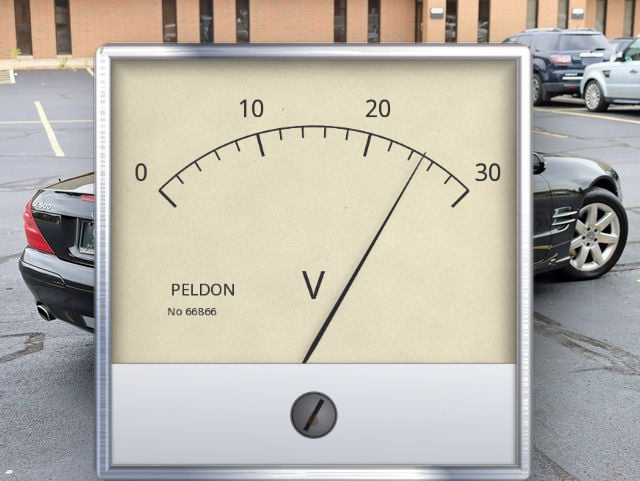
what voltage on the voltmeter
25 V
